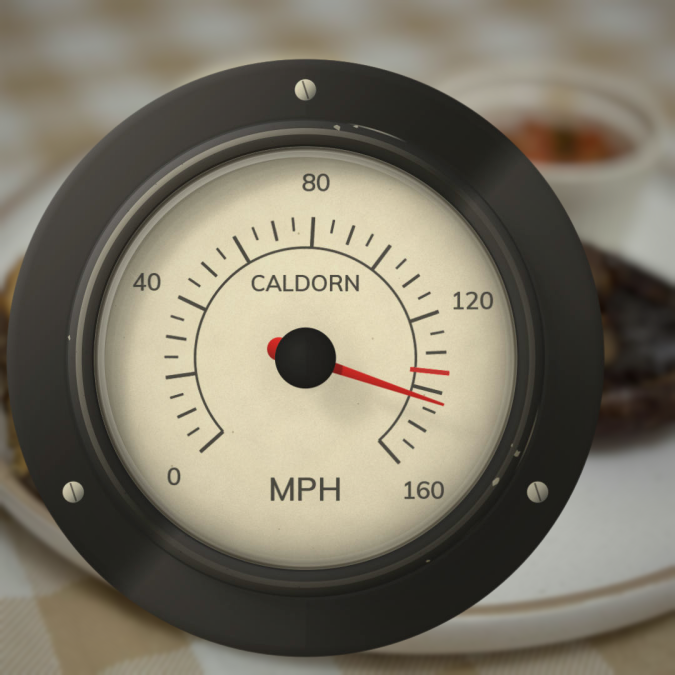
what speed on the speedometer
142.5 mph
